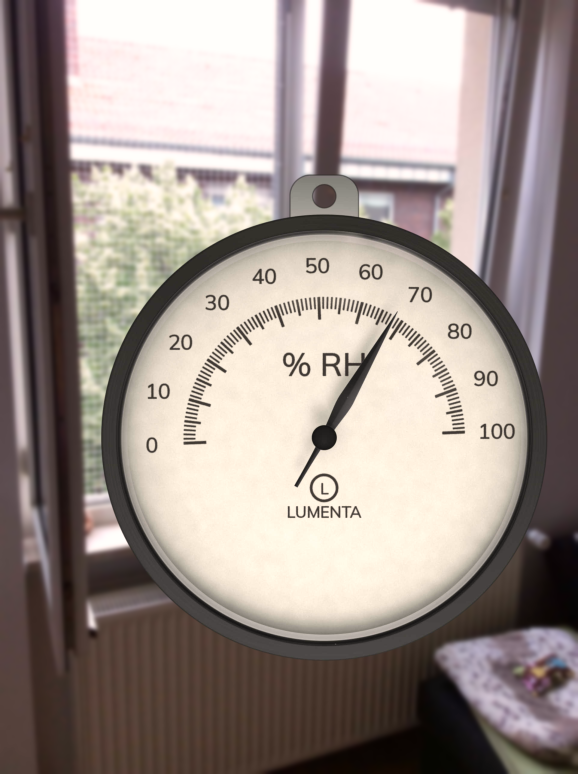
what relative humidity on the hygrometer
68 %
